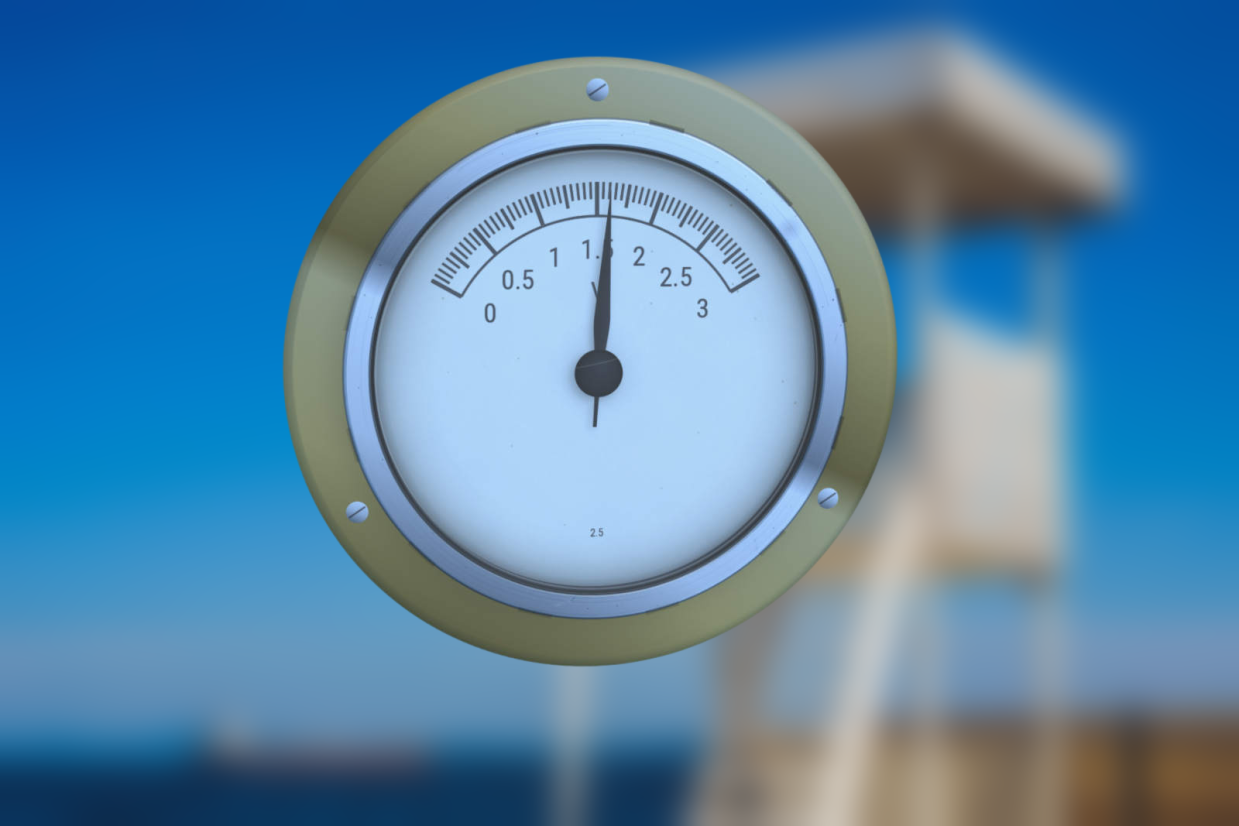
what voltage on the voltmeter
1.6 V
